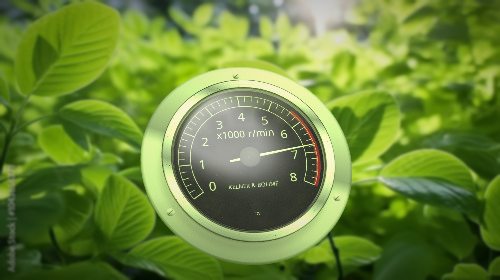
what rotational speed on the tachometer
6800 rpm
